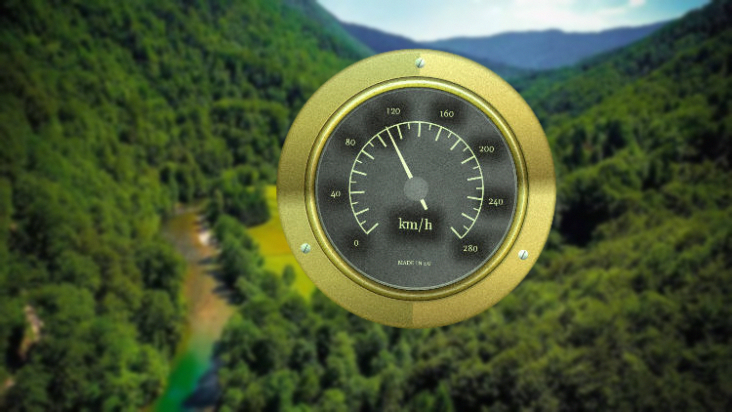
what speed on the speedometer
110 km/h
